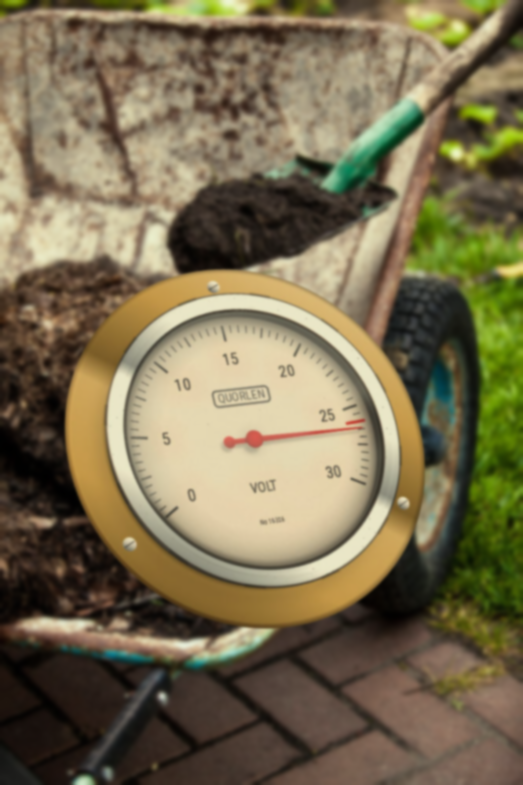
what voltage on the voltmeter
26.5 V
